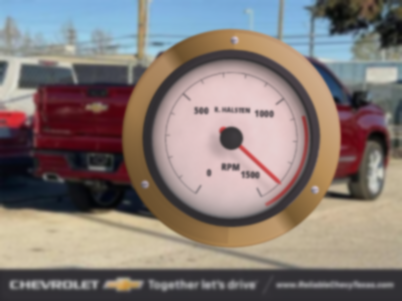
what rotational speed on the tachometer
1400 rpm
